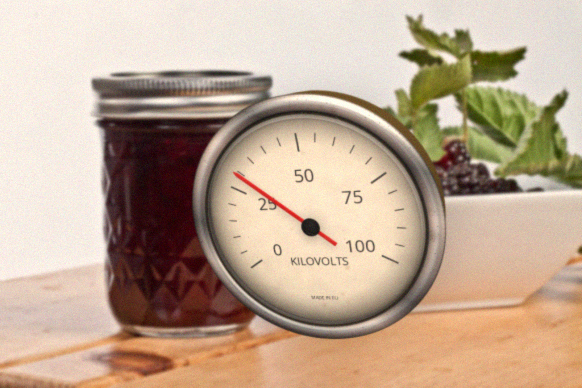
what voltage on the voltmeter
30 kV
